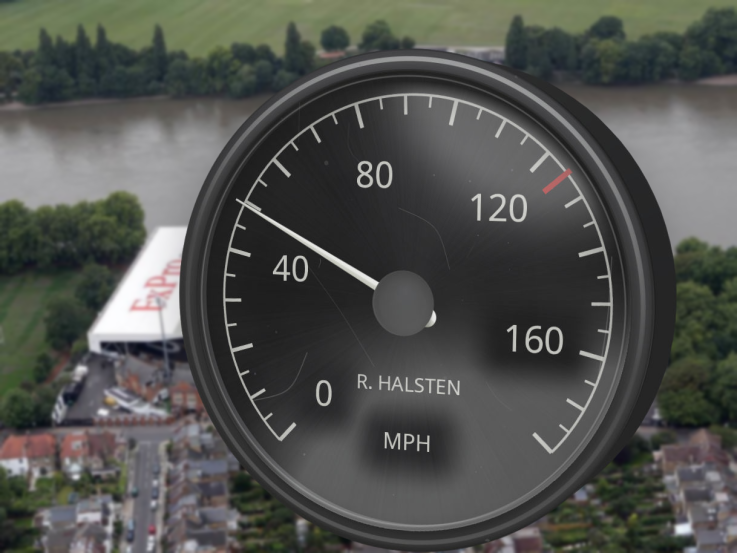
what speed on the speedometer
50 mph
